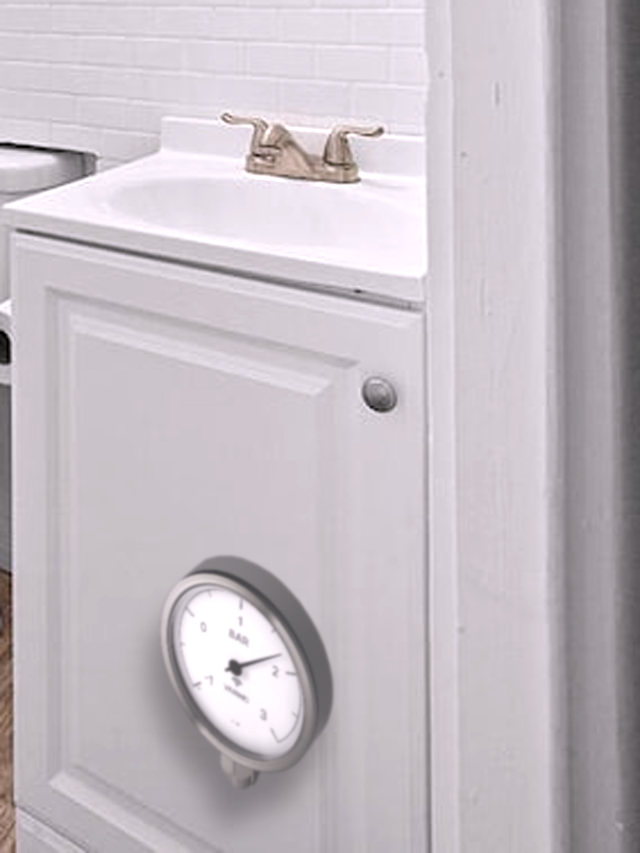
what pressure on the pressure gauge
1.75 bar
